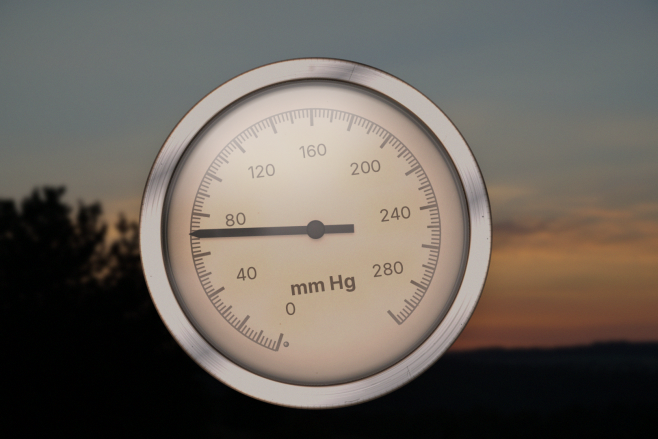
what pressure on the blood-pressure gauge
70 mmHg
